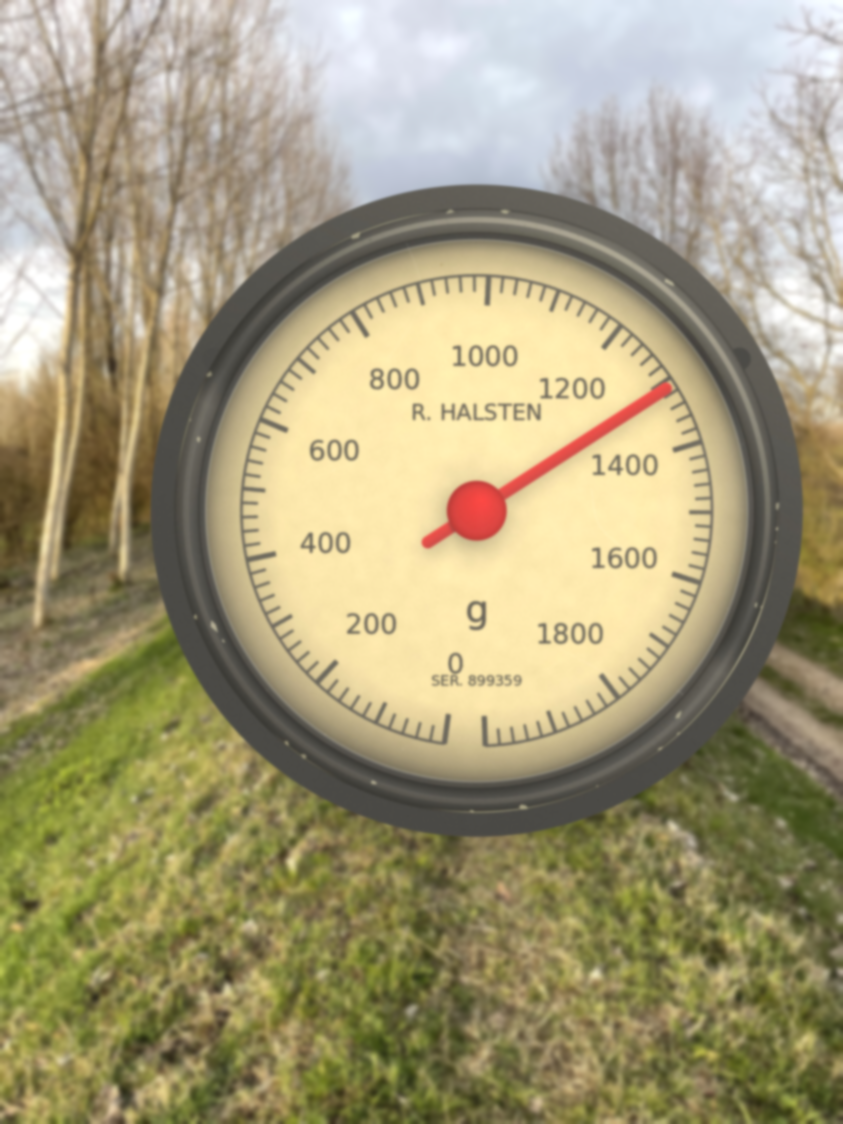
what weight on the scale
1310 g
